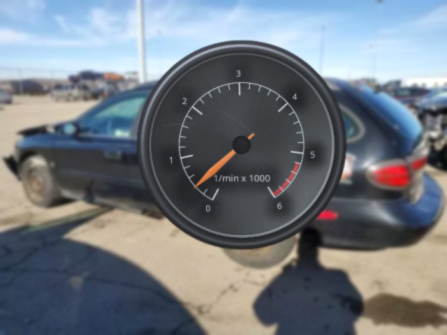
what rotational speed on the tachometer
400 rpm
